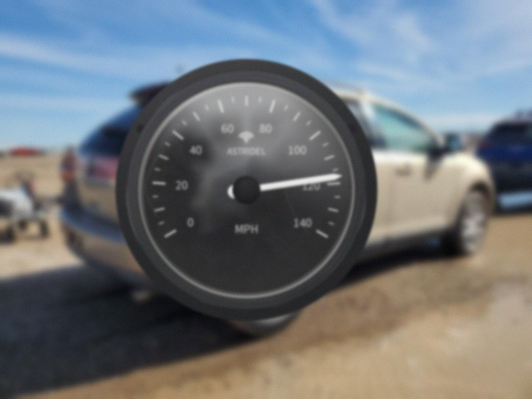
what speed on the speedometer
117.5 mph
